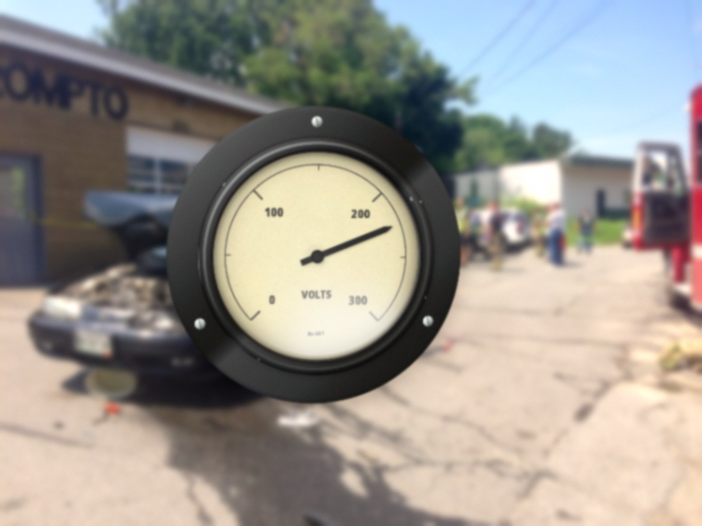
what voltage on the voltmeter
225 V
